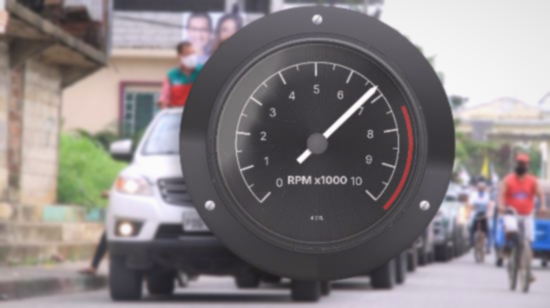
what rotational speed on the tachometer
6750 rpm
